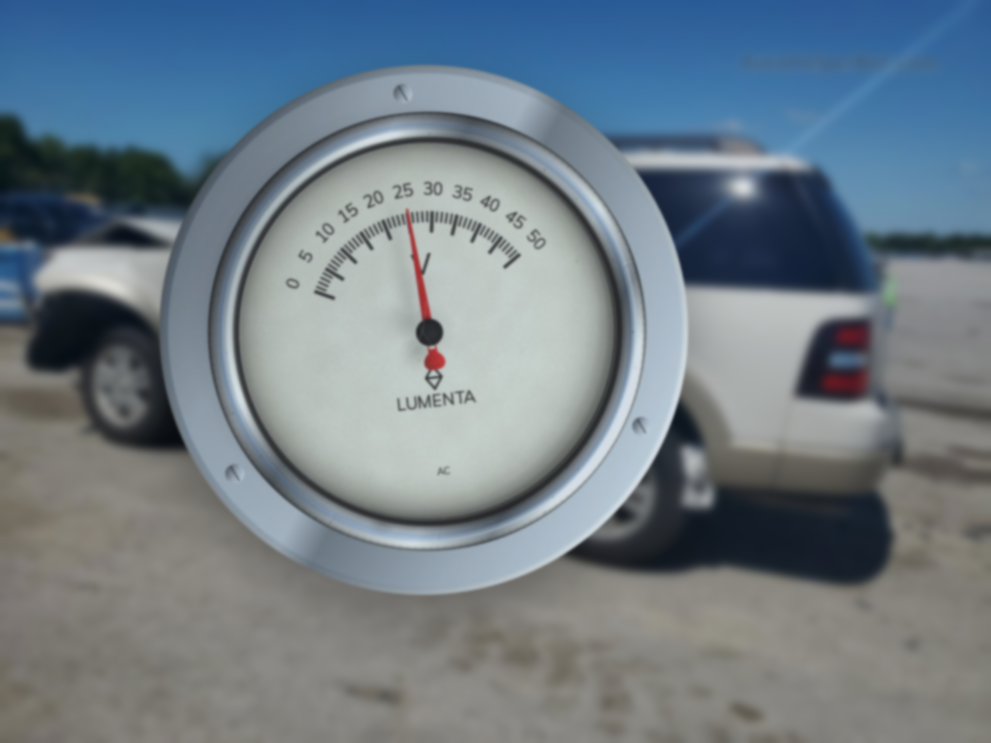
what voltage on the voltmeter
25 V
